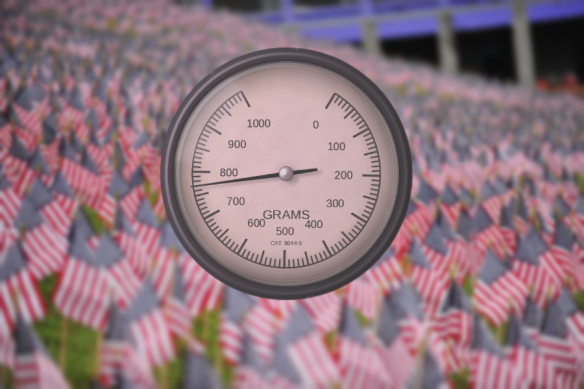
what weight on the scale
770 g
